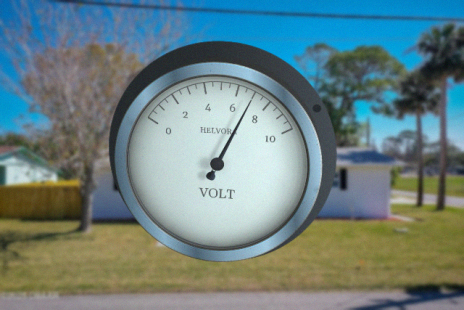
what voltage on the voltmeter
7 V
